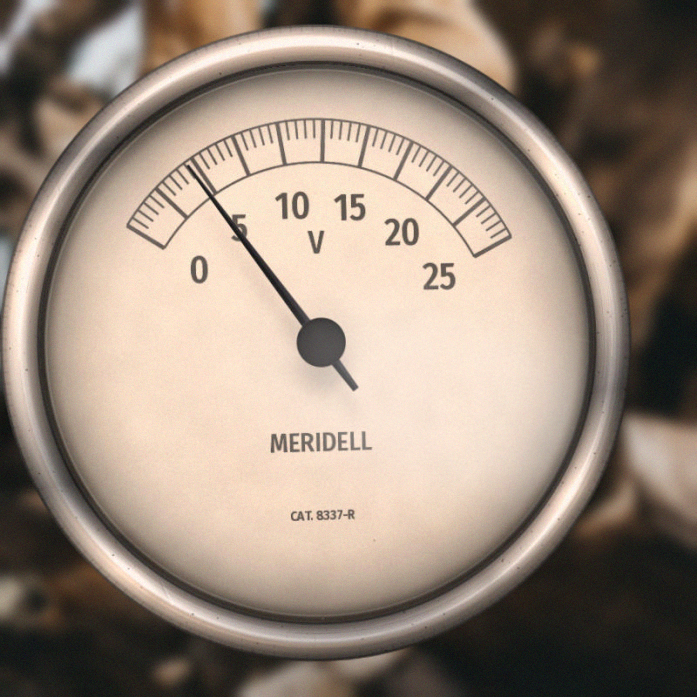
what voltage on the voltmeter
4.5 V
